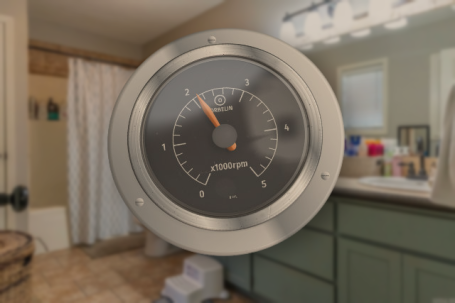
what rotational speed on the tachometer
2100 rpm
